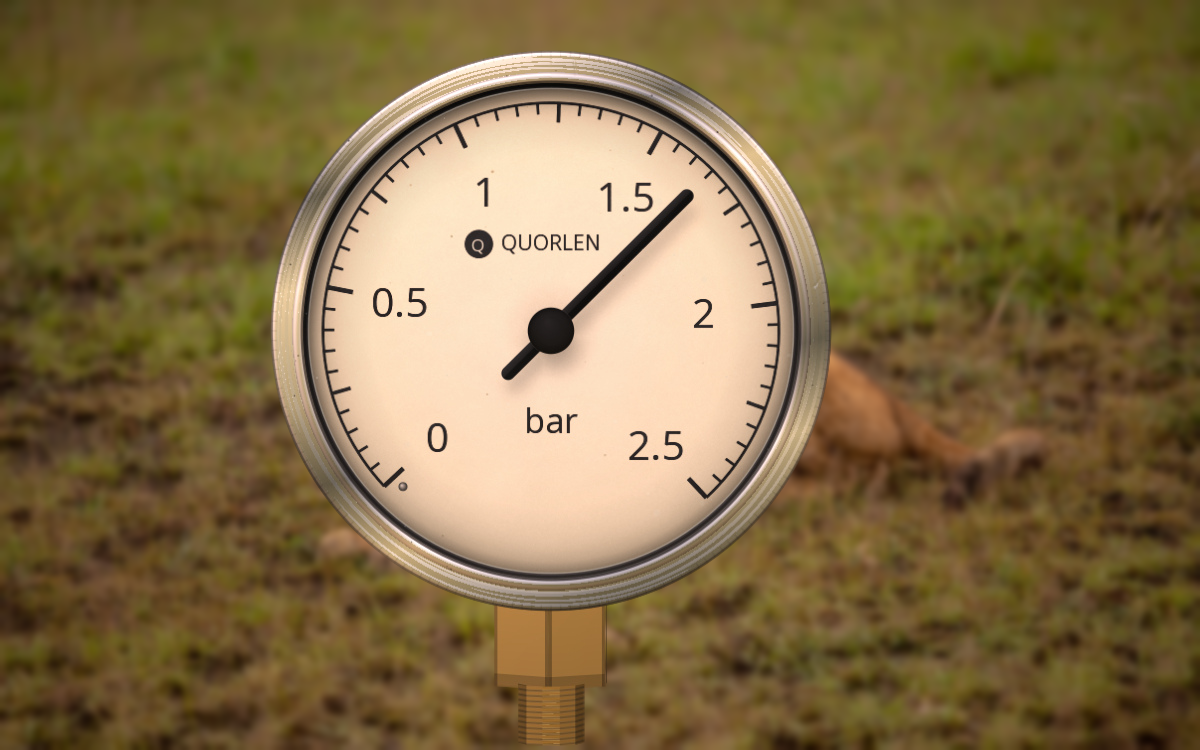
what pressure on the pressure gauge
1.65 bar
